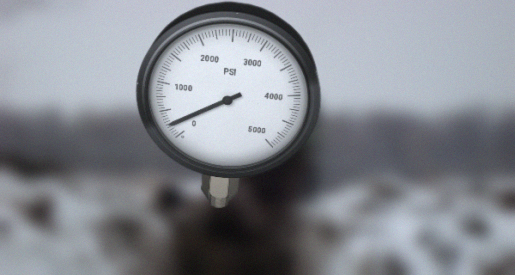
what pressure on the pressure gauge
250 psi
